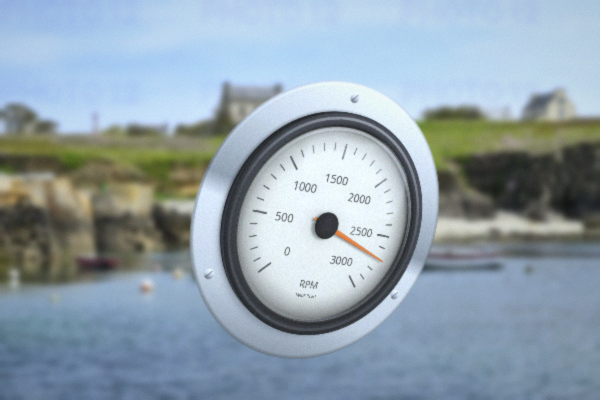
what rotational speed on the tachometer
2700 rpm
